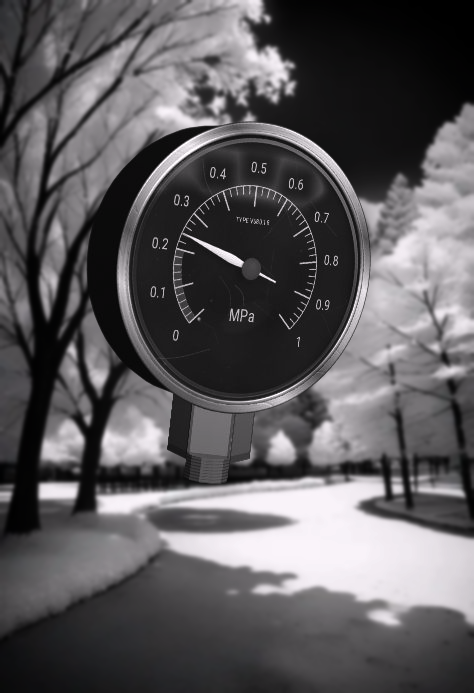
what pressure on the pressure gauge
0.24 MPa
